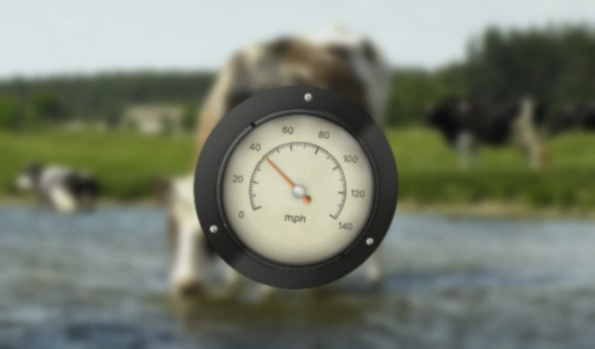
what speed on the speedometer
40 mph
